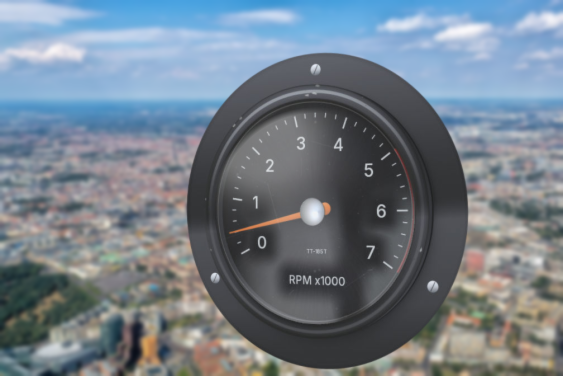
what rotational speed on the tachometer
400 rpm
